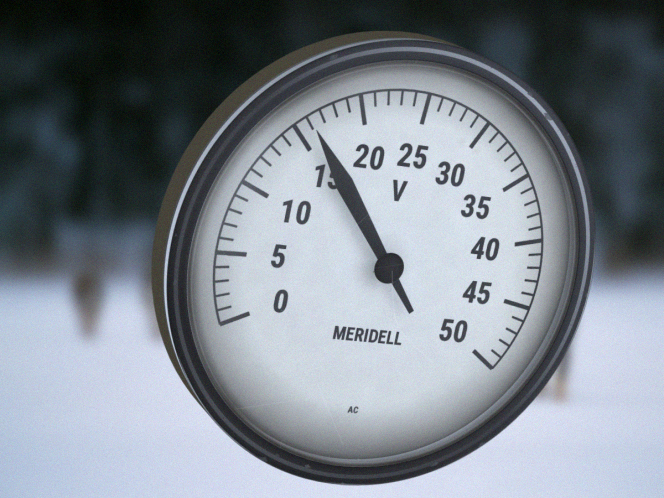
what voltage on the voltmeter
16 V
